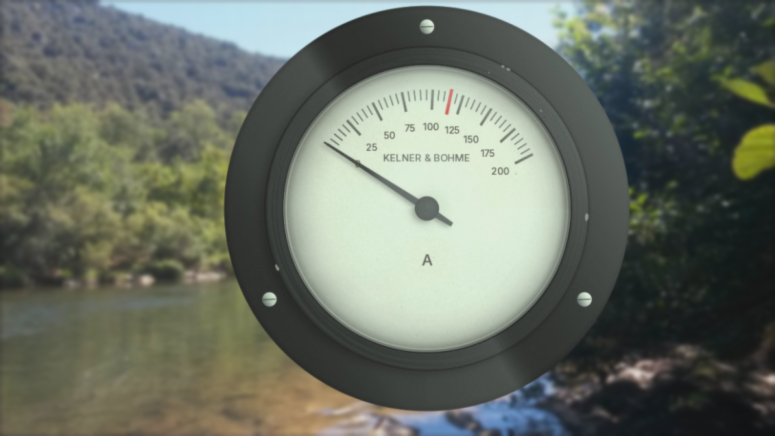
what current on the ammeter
0 A
